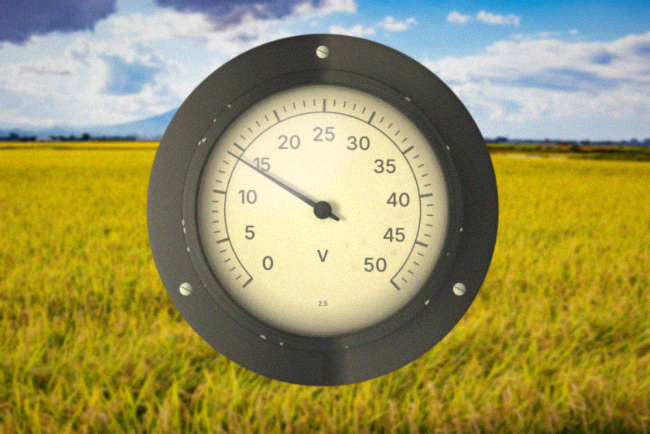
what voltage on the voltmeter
14 V
